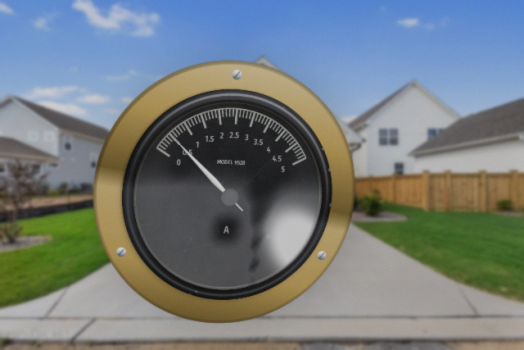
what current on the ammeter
0.5 A
